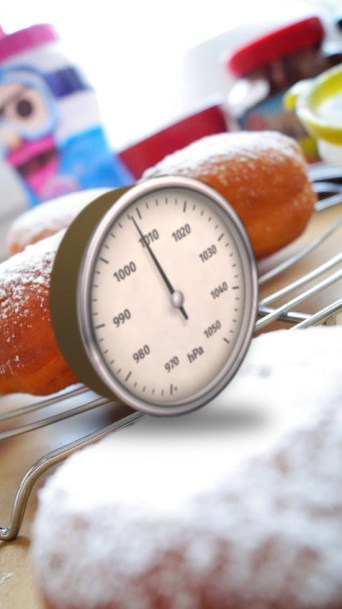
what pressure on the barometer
1008 hPa
